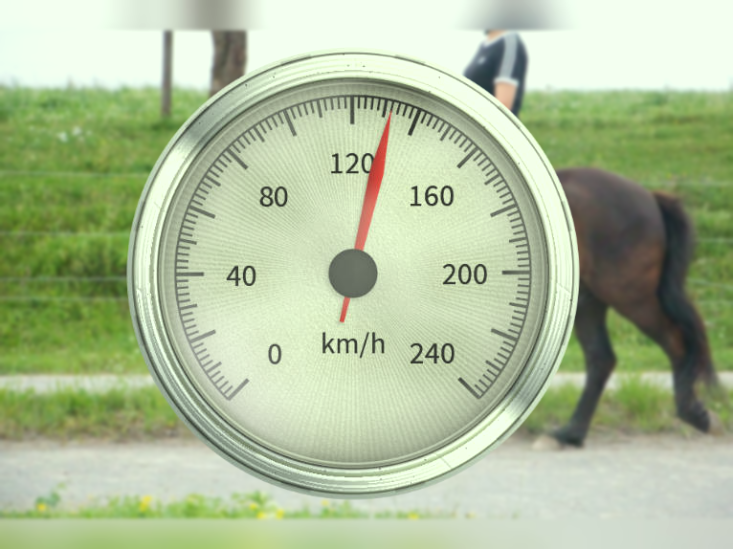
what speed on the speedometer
132 km/h
